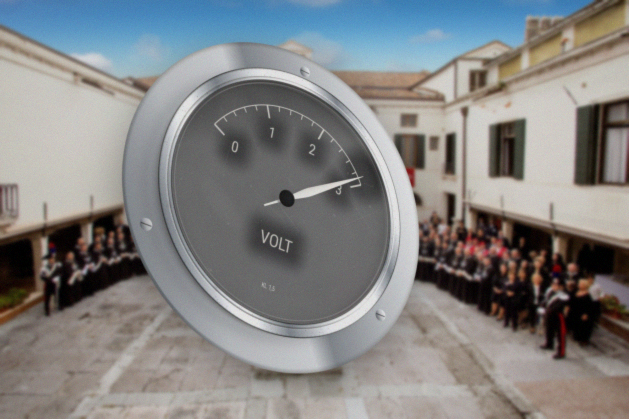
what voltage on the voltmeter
2.9 V
